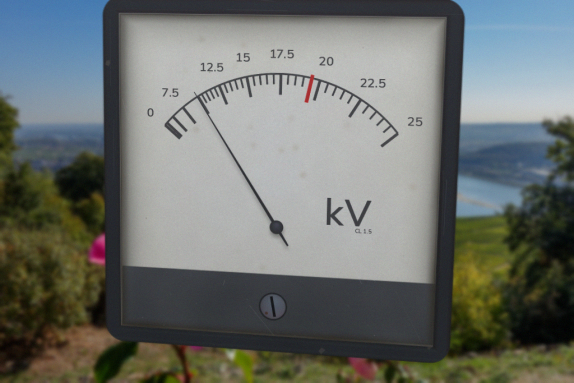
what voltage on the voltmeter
10 kV
